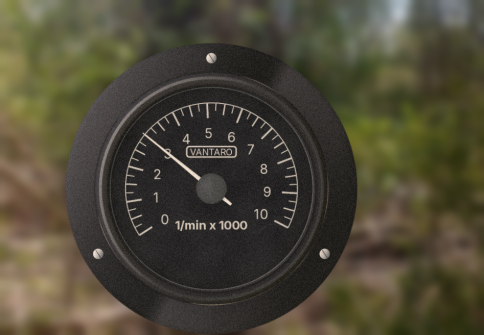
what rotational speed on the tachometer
3000 rpm
